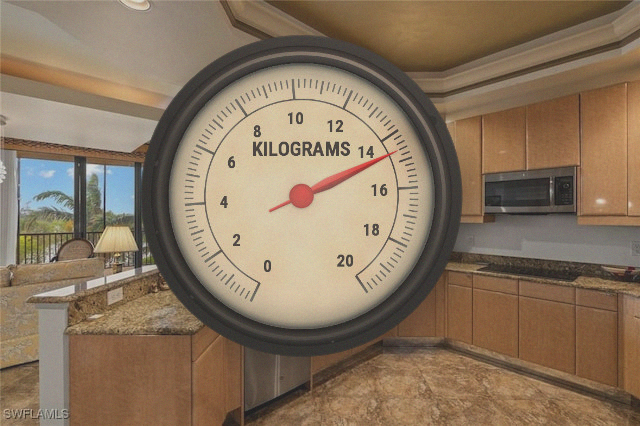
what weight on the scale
14.6 kg
